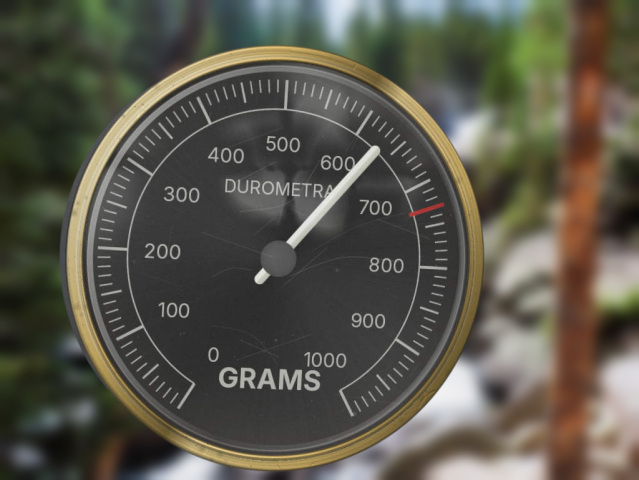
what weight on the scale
630 g
